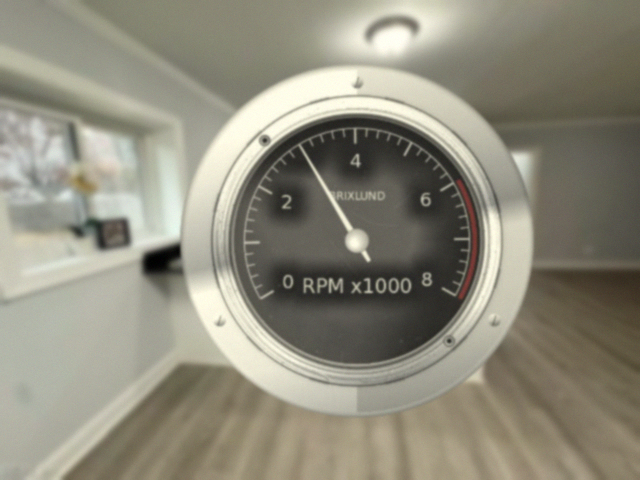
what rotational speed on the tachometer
3000 rpm
